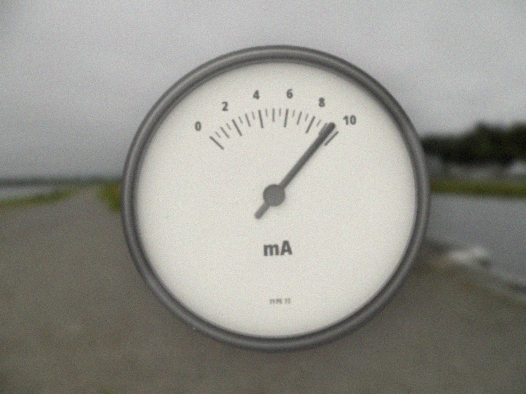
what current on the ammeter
9.5 mA
